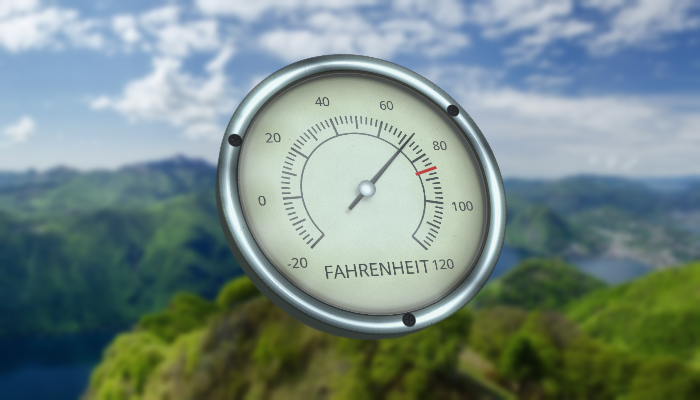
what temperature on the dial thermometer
72 °F
